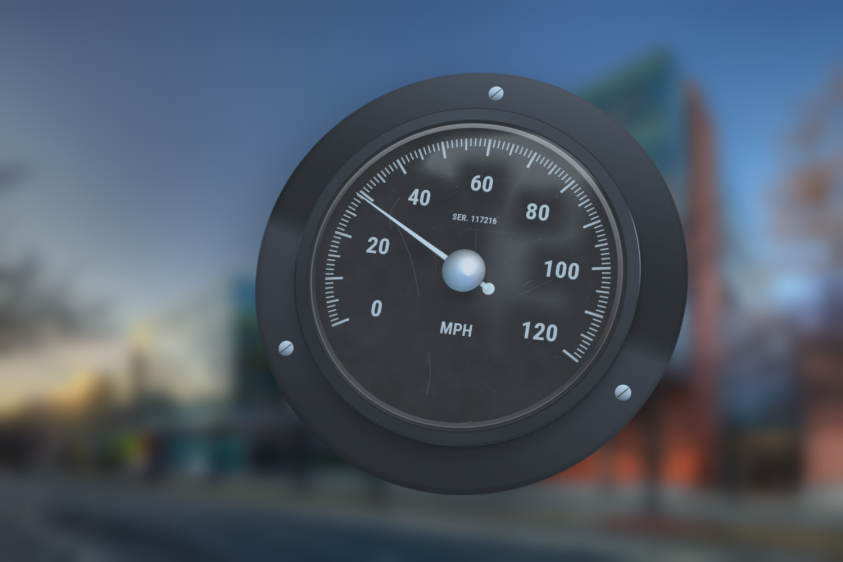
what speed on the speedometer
29 mph
